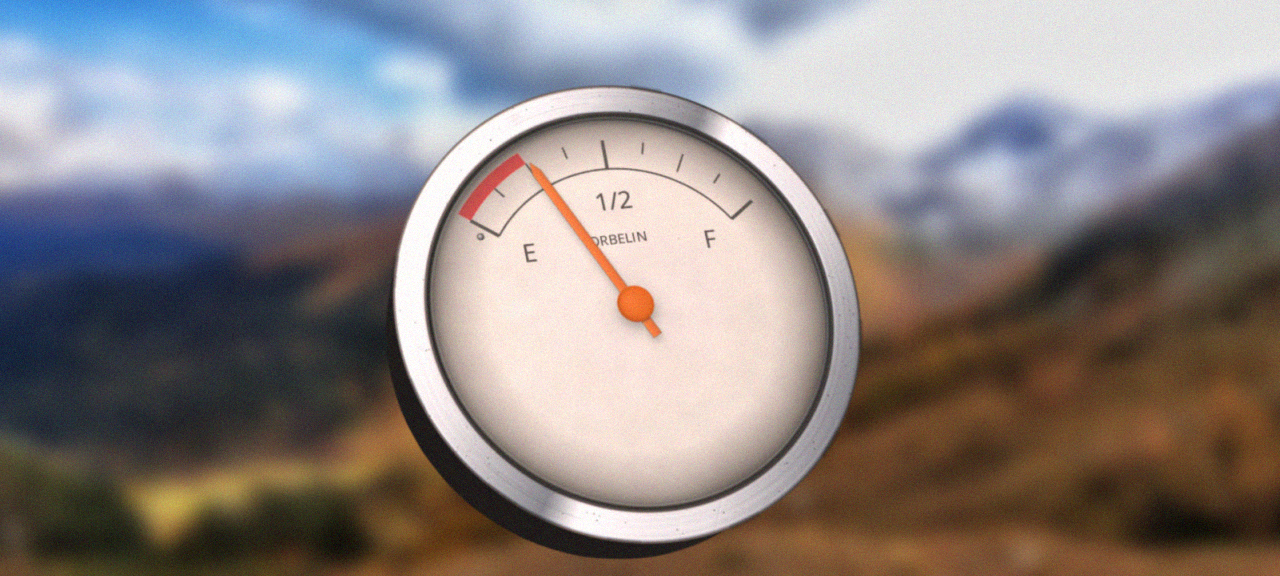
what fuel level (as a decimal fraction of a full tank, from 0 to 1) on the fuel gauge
0.25
